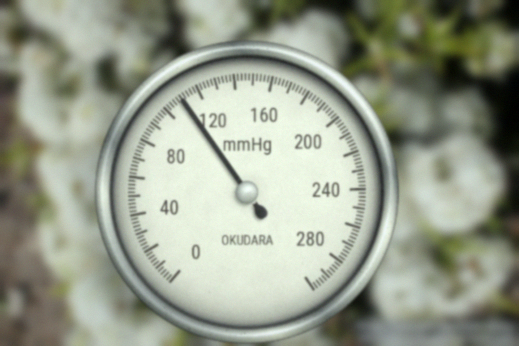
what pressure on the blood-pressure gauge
110 mmHg
